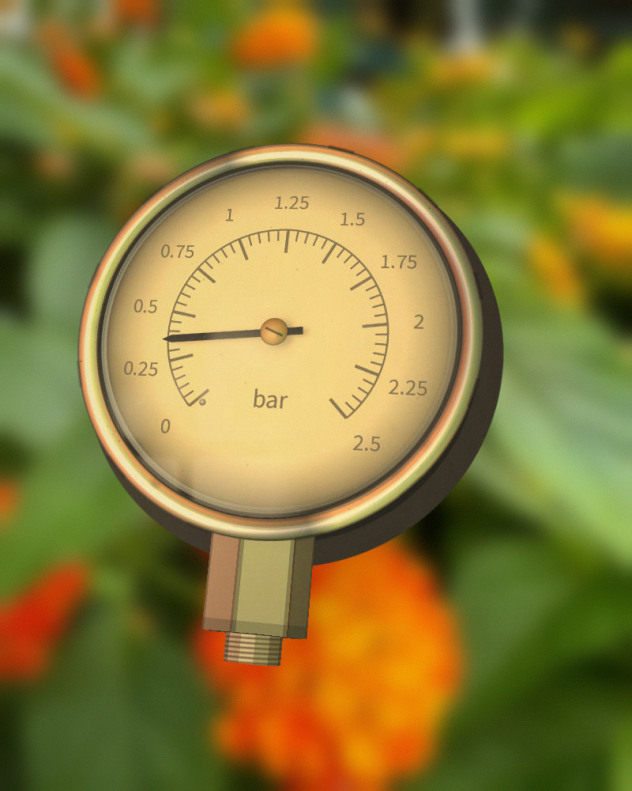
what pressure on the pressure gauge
0.35 bar
